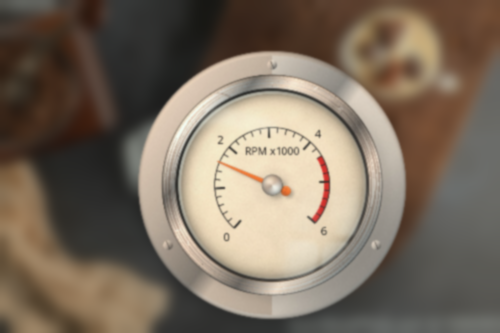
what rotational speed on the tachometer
1600 rpm
